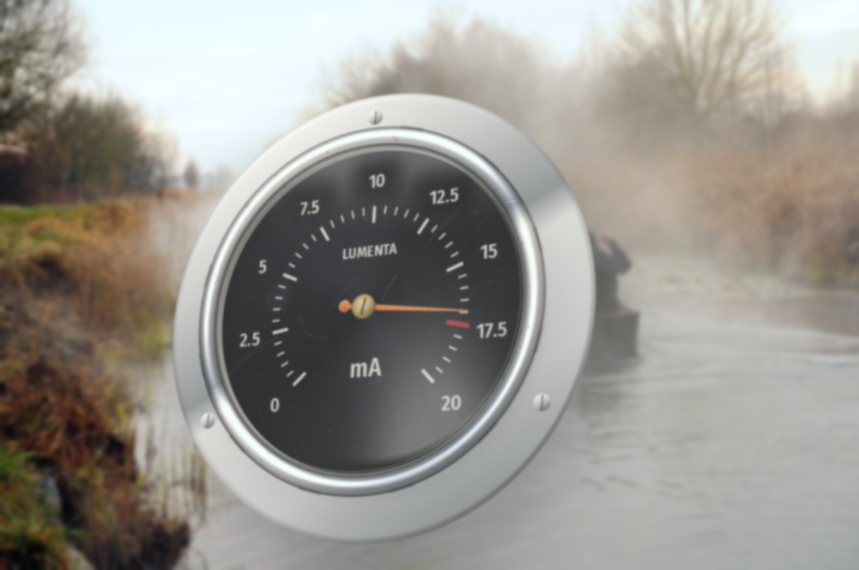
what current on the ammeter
17 mA
